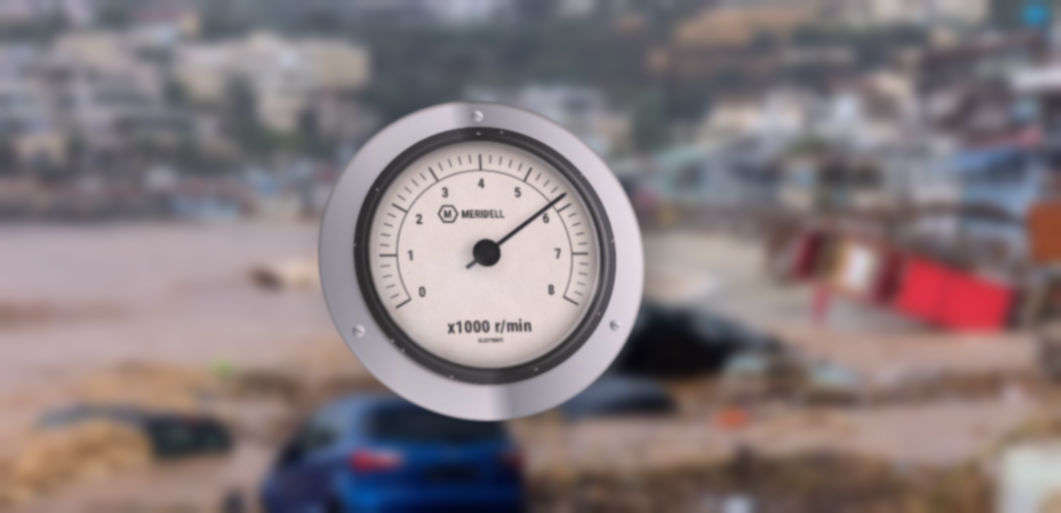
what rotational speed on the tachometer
5800 rpm
